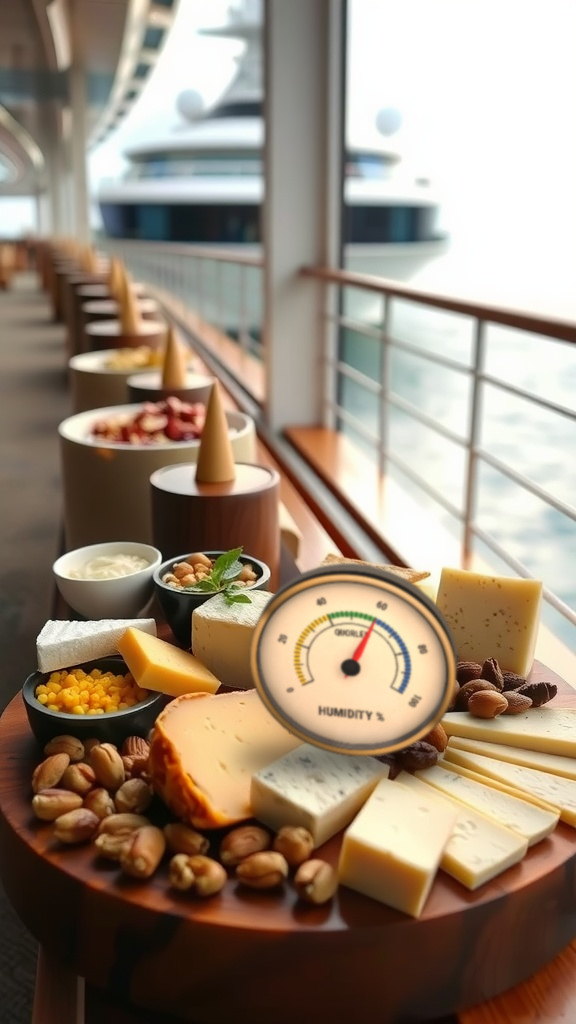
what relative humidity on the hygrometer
60 %
